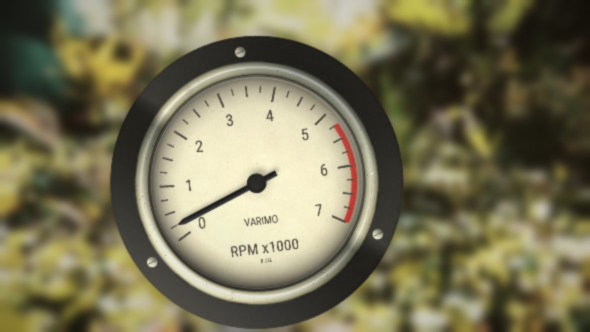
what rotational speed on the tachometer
250 rpm
